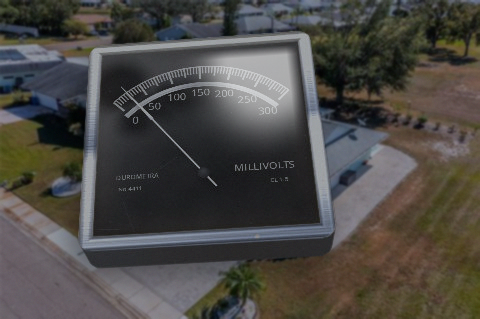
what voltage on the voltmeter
25 mV
